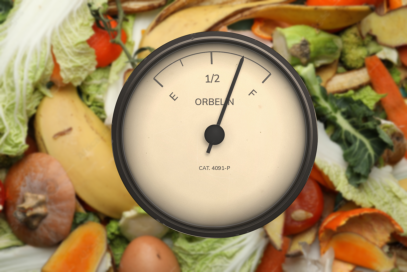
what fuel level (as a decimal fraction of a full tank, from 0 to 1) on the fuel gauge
0.75
